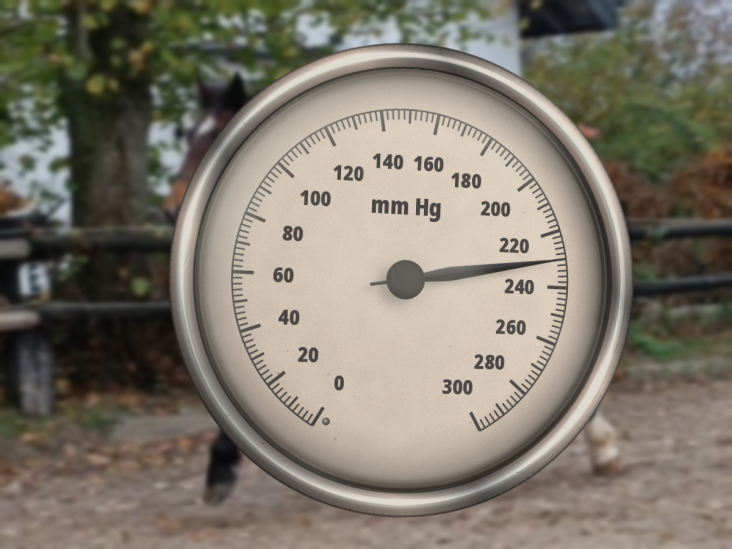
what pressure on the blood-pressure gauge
230 mmHg
